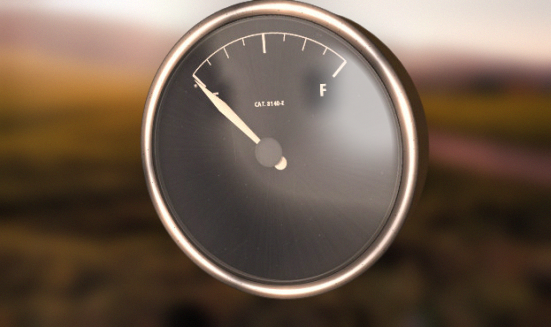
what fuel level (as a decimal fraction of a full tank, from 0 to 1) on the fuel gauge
0
